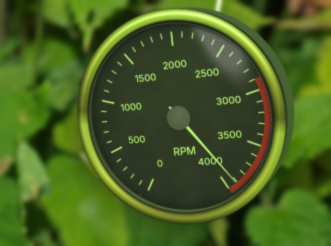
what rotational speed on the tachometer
3900 rpm
